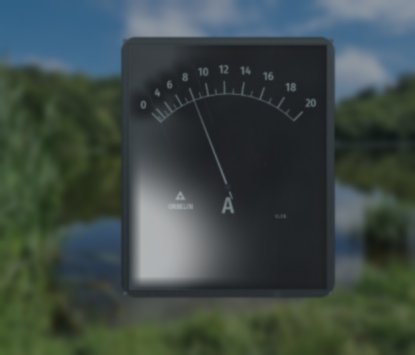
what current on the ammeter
8 A
